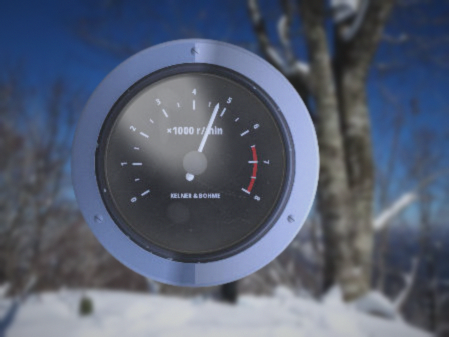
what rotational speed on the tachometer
4750 rpm
